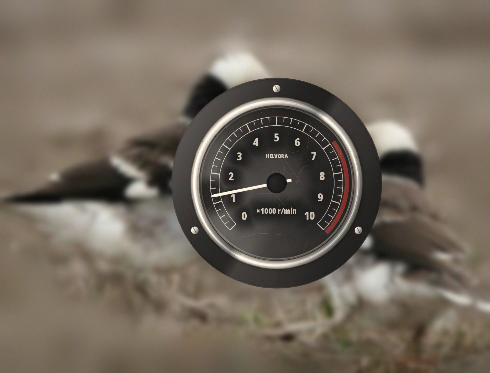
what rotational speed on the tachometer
1250 rpm
